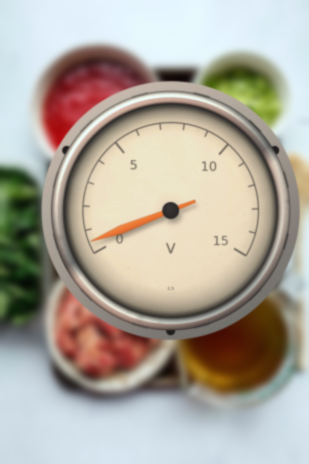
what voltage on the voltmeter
0.5 V
